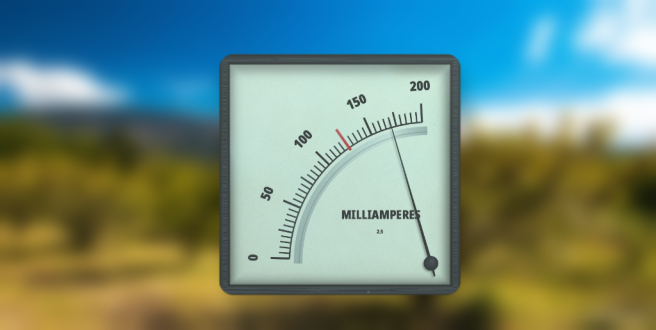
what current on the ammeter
170 mA
